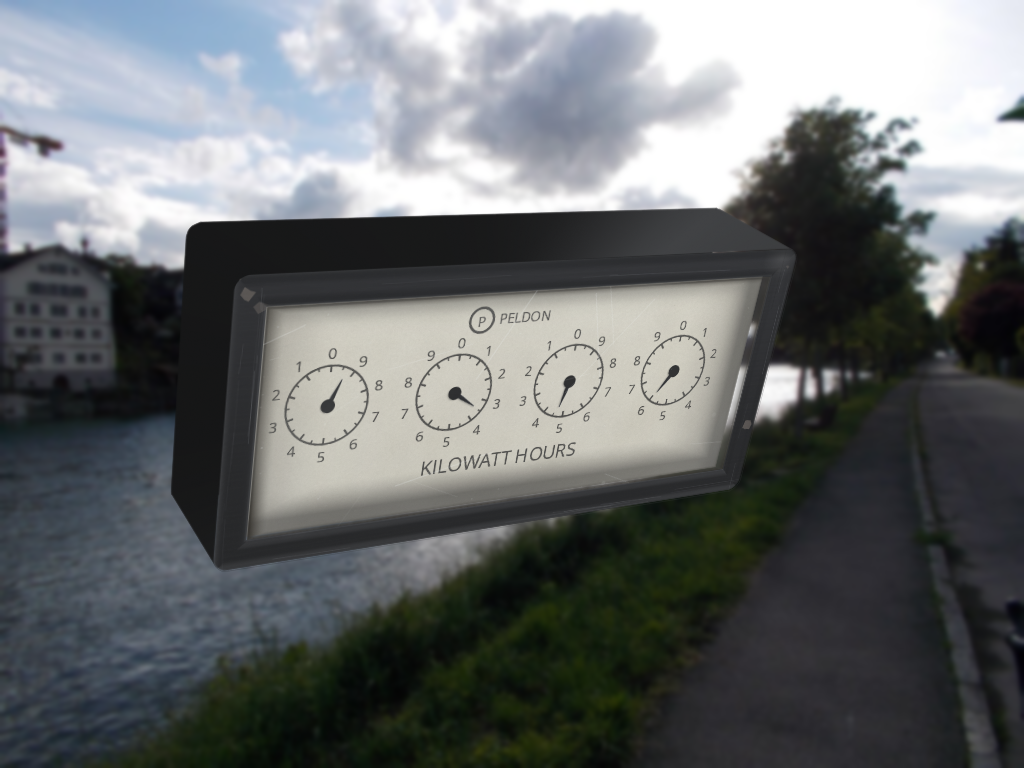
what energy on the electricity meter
9346 kWh
